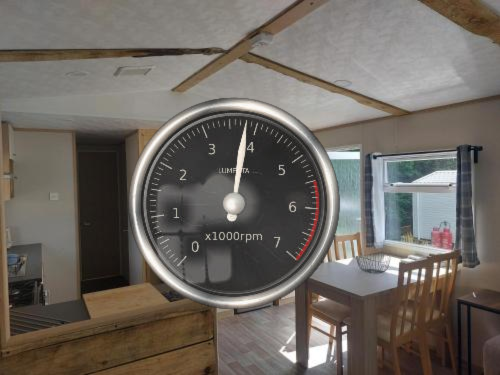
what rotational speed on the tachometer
3800 rpm
